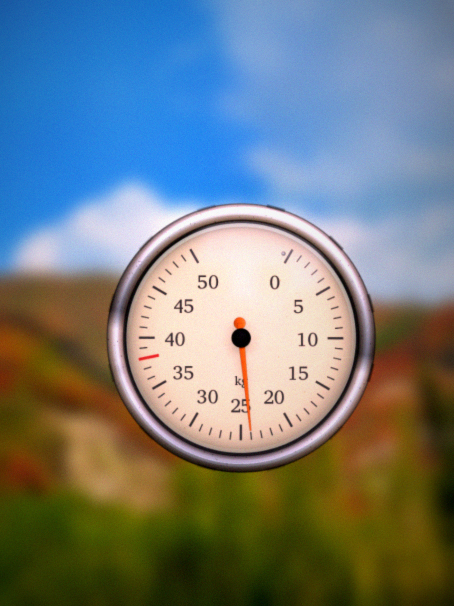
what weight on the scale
24 kg
